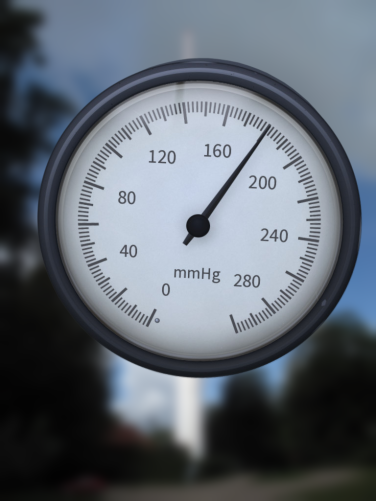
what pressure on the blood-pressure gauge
180 mmHg
